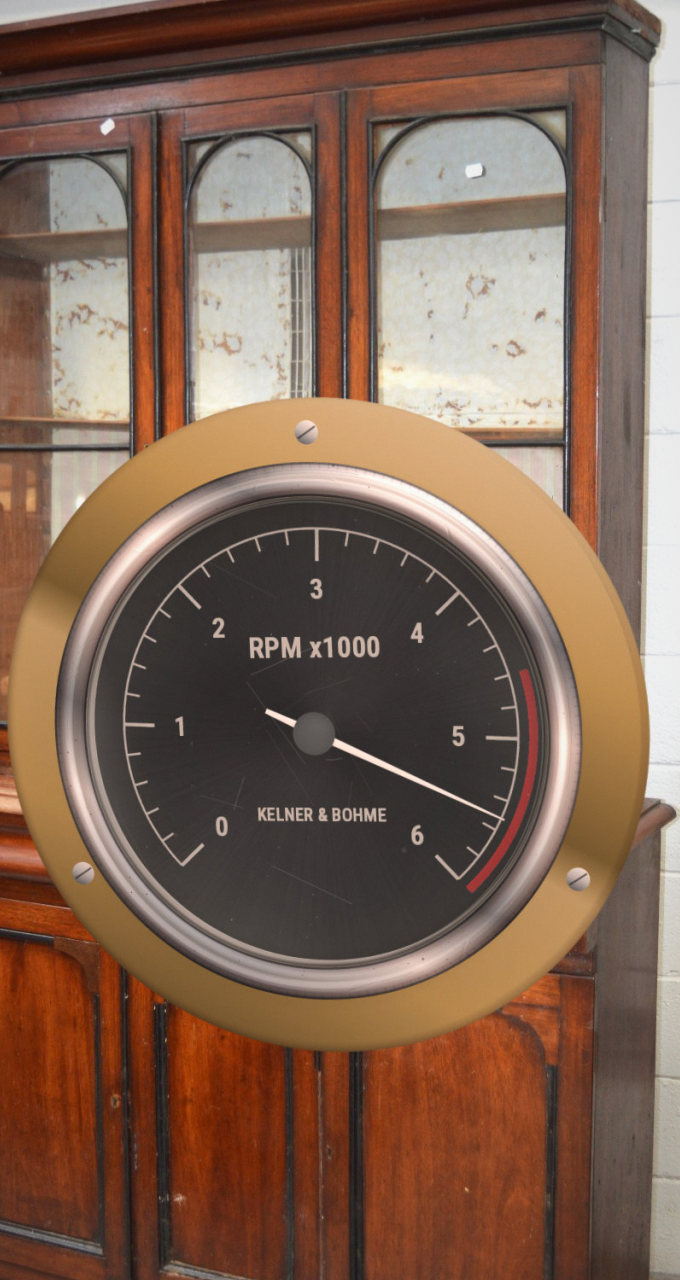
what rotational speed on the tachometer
5500 rpm
